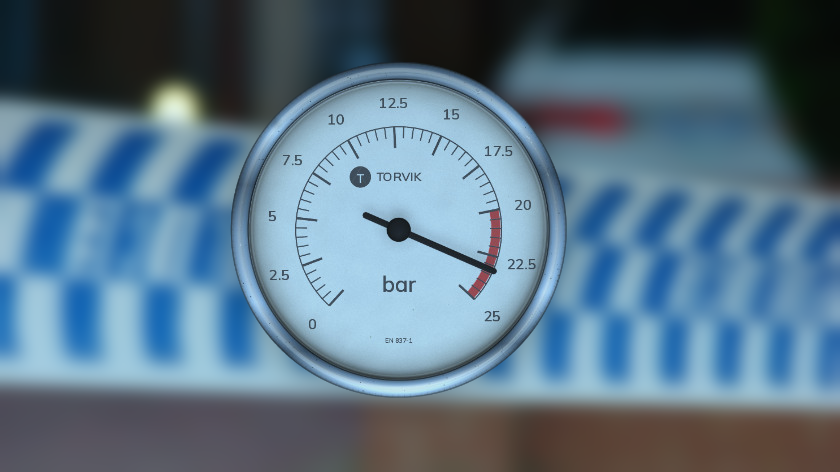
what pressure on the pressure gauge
23.25 bar
